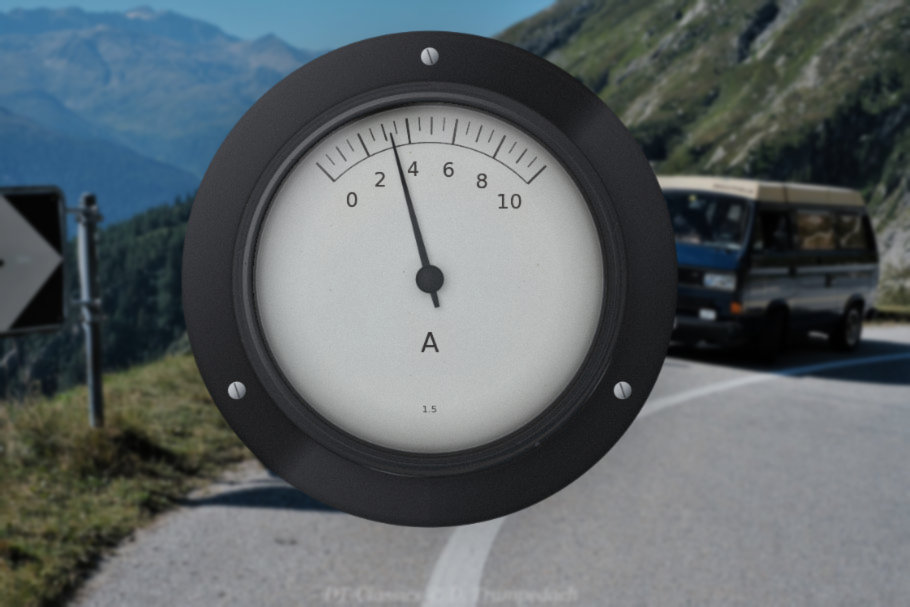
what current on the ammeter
3.25 A
